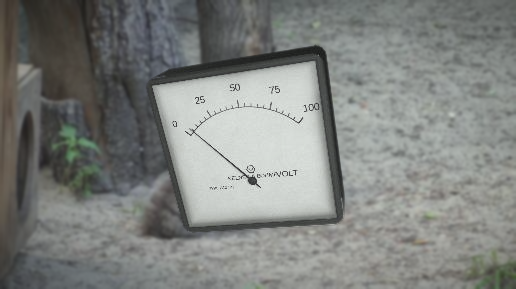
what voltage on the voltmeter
5 V
